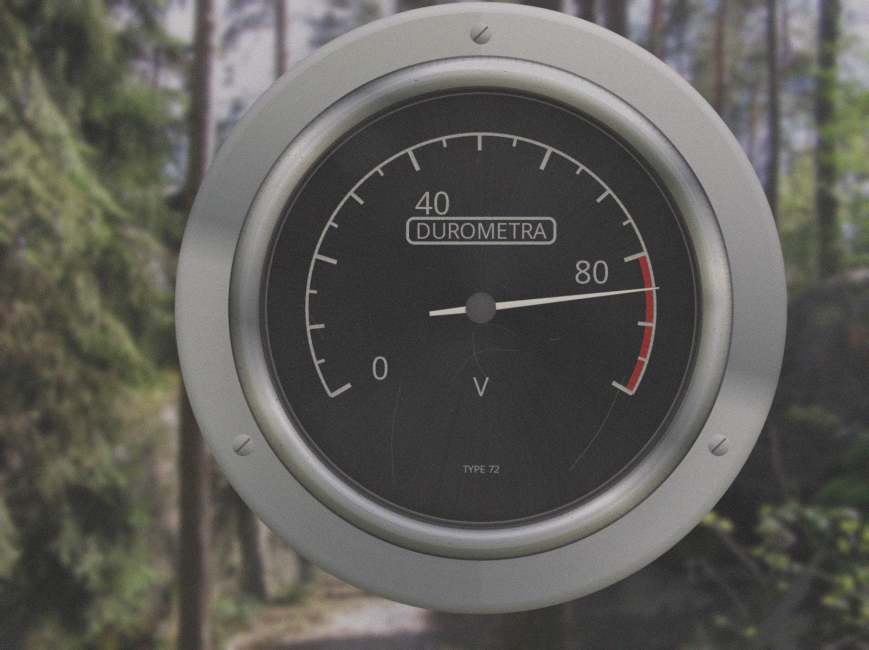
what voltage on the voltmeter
85 V
